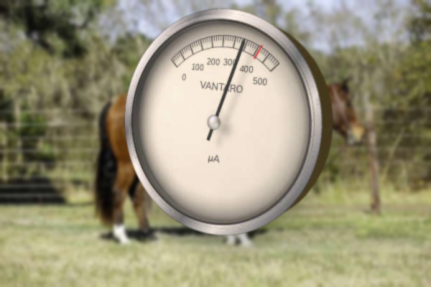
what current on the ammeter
350 µA
